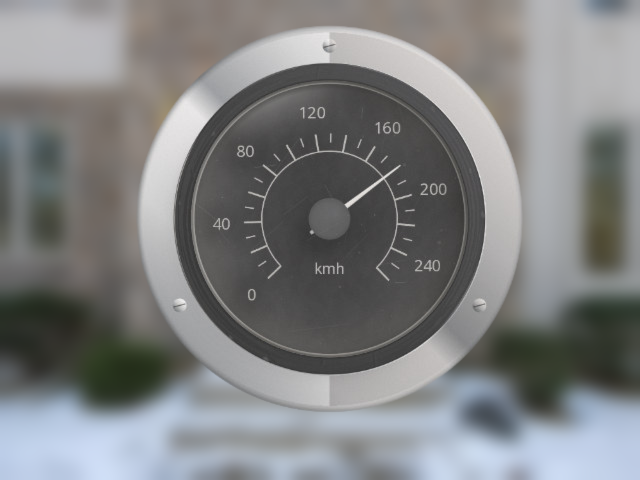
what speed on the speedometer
180 km/h
